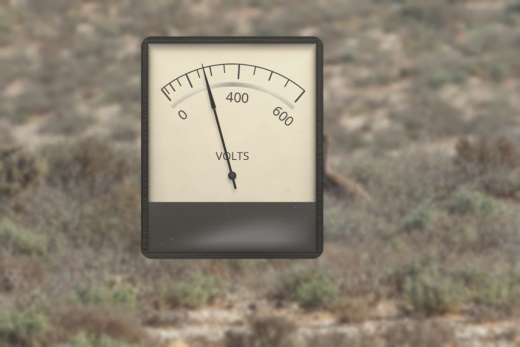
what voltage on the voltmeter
275 V
